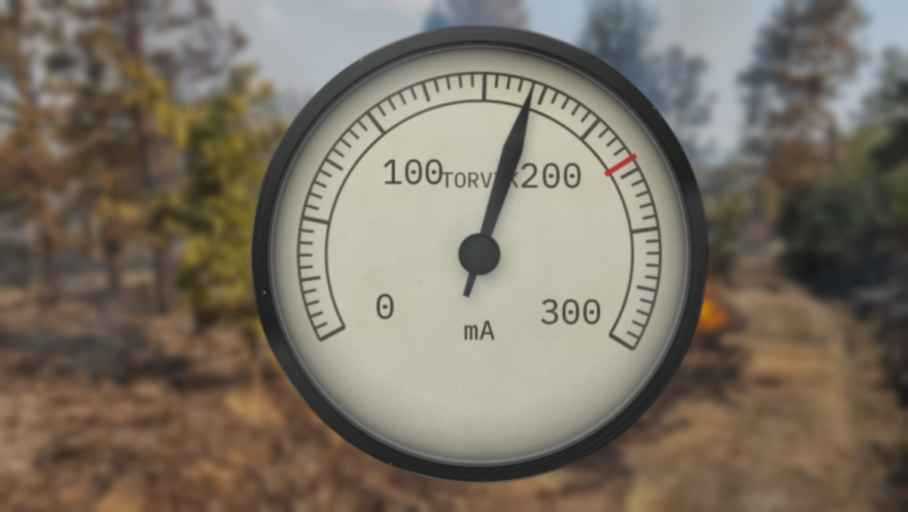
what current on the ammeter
170 mA
